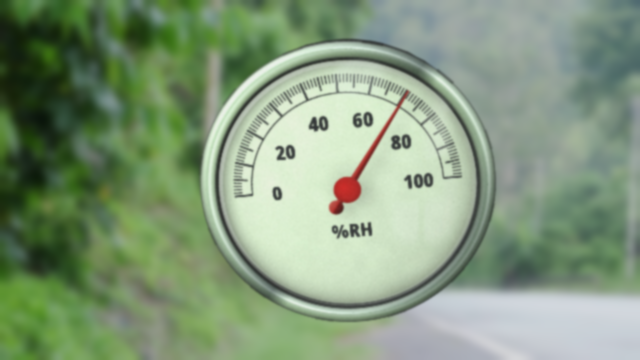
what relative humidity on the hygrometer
70 %
